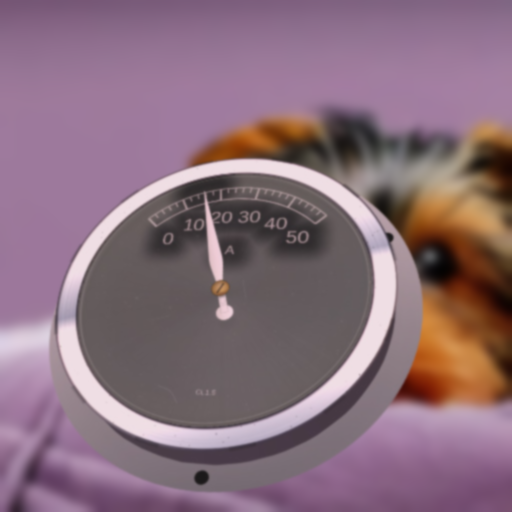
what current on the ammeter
16 A
